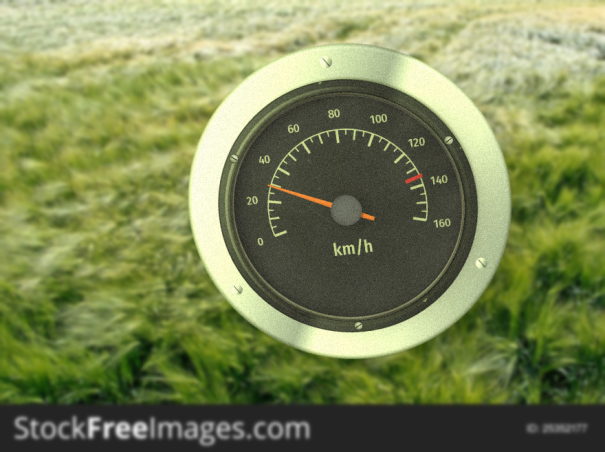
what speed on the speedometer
30 km/h
